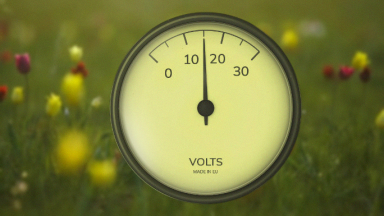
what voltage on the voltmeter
15 V
